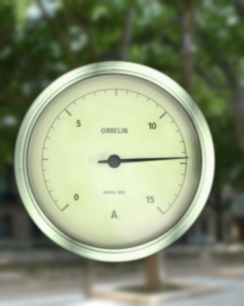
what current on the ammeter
12.25 A
